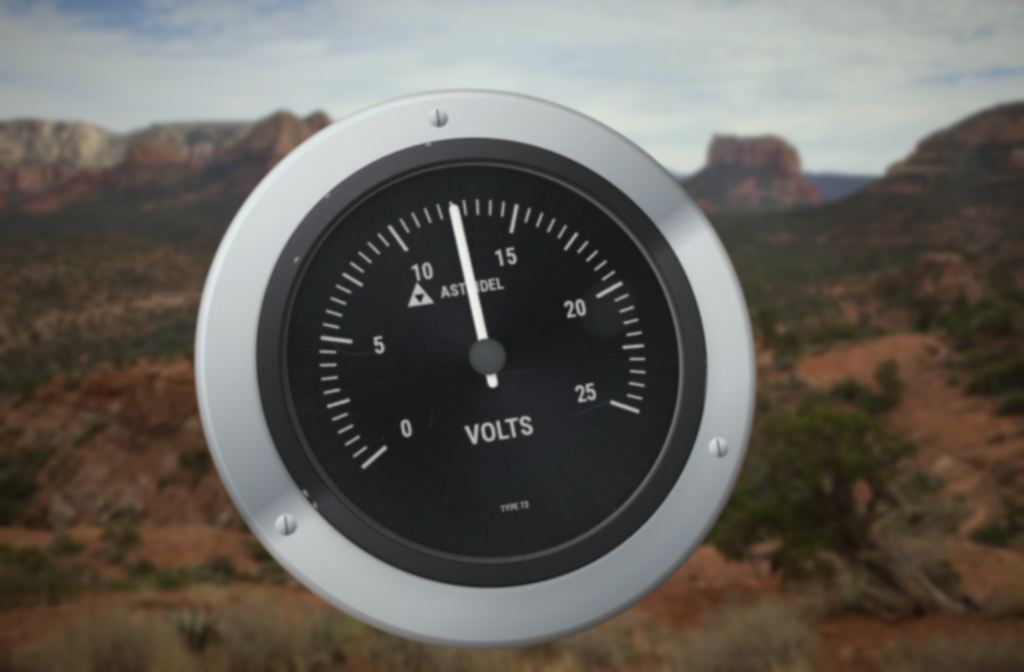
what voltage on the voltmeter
12.5 V
